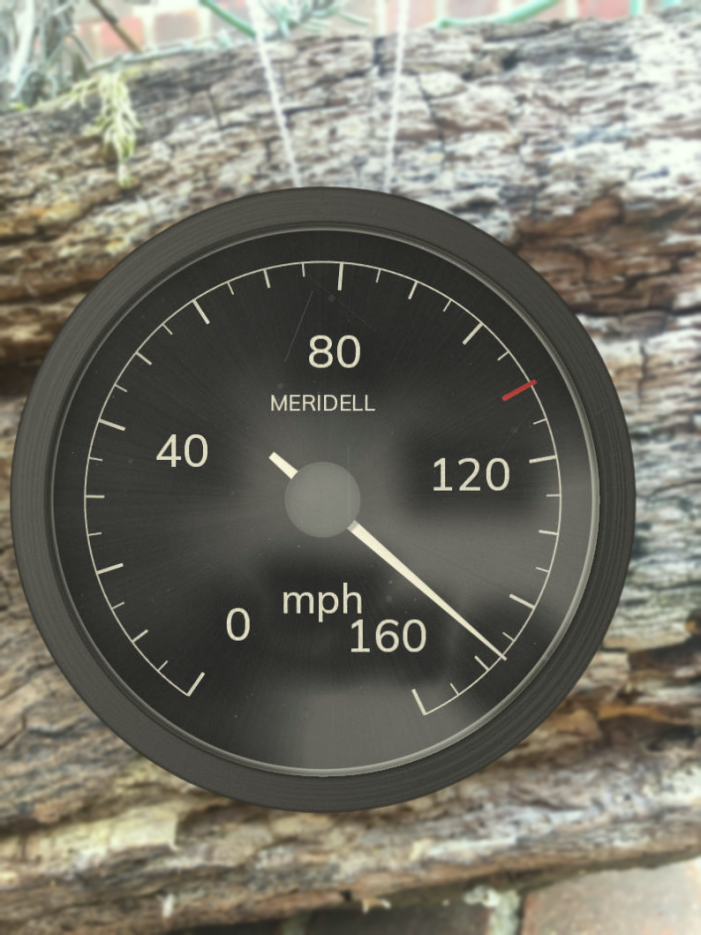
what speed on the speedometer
147.5 mph
